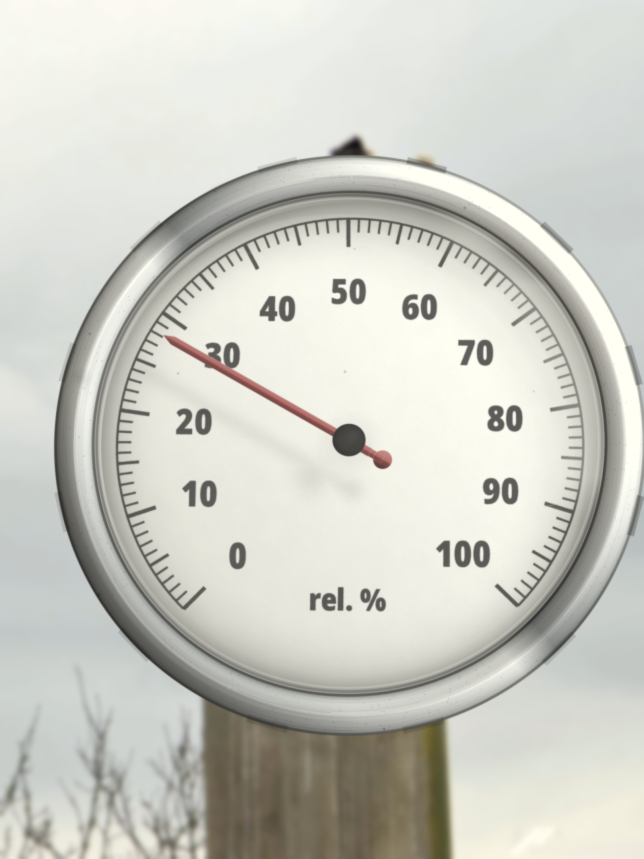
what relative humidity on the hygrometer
28 %
